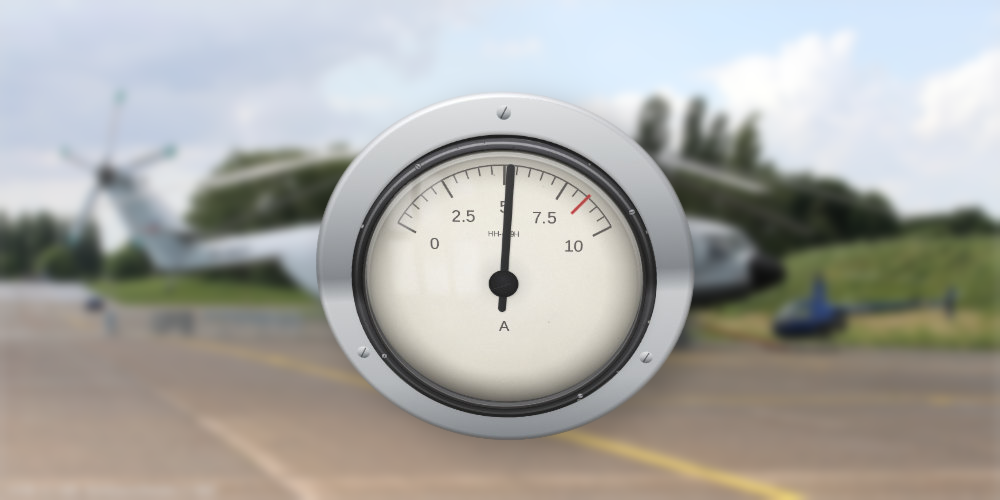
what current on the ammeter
5.25 A
